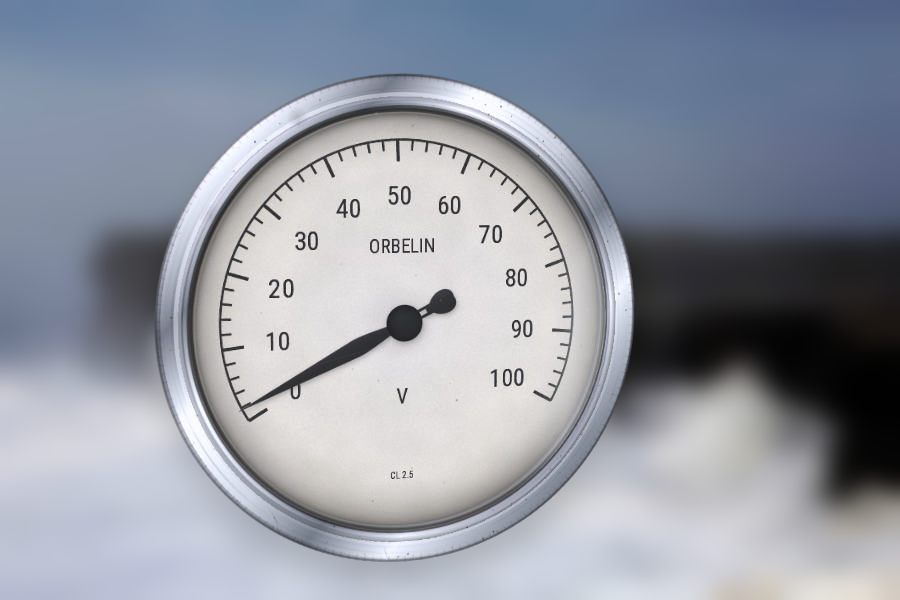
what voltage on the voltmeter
2 V
